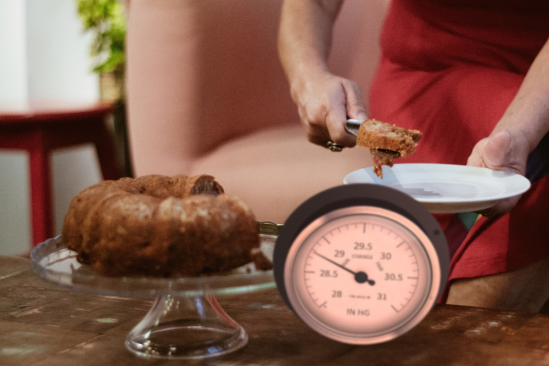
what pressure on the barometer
28.8 inHg
